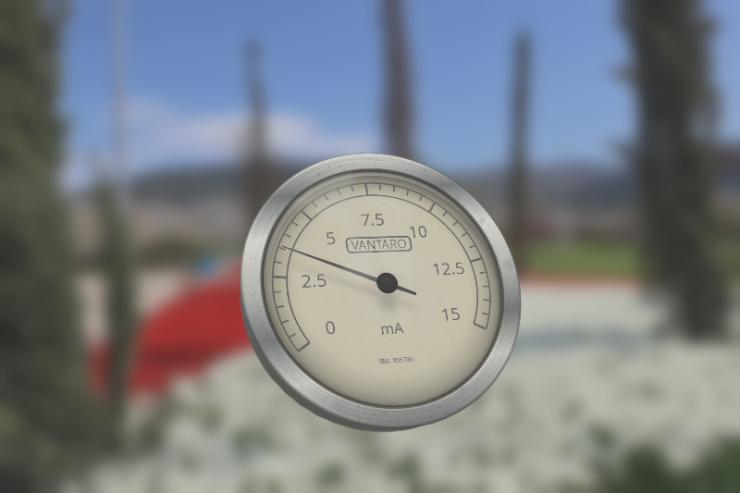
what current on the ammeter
3.5 mA
